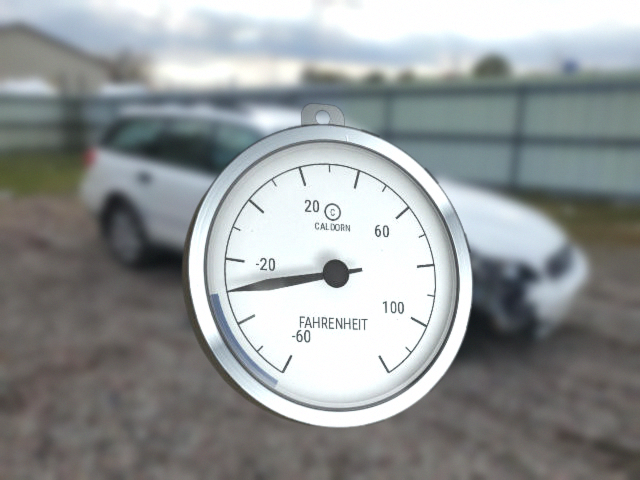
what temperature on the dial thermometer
-30 °F
